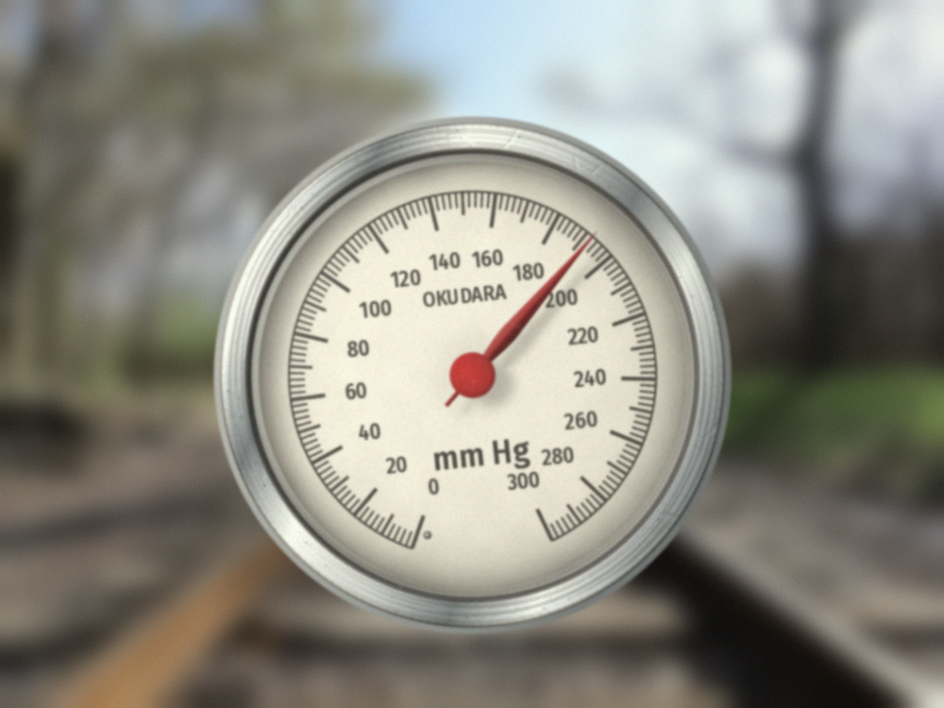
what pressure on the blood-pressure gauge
192 mmHg
